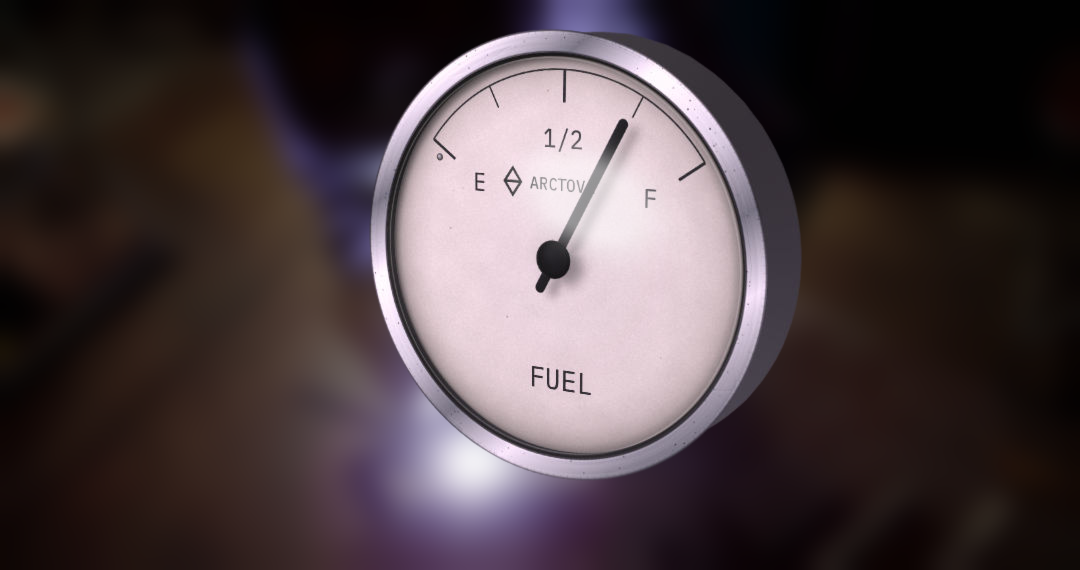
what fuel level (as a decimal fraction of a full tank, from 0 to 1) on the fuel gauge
0.75
